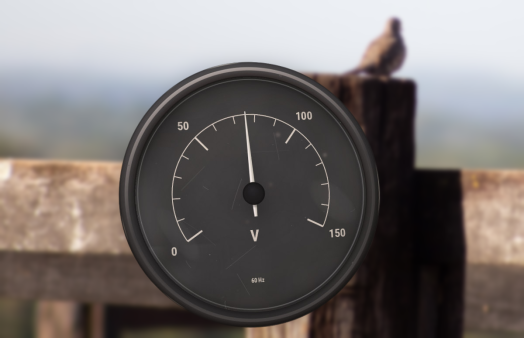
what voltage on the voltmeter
75 V
